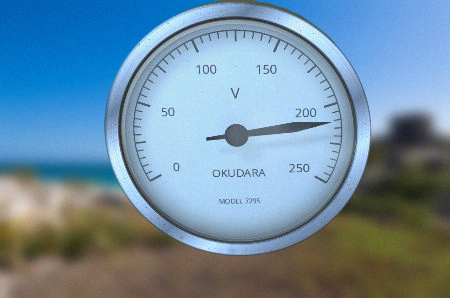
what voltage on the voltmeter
210 V
